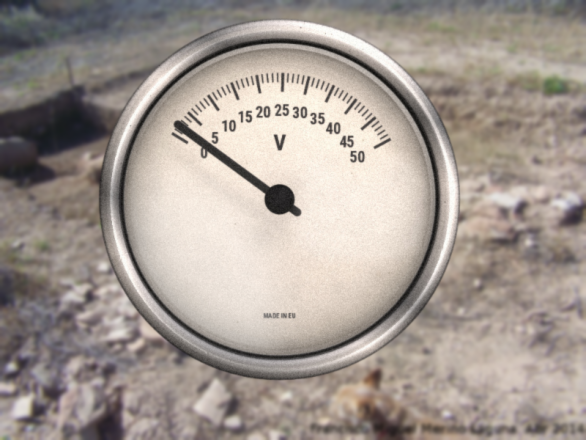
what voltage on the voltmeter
2 V
